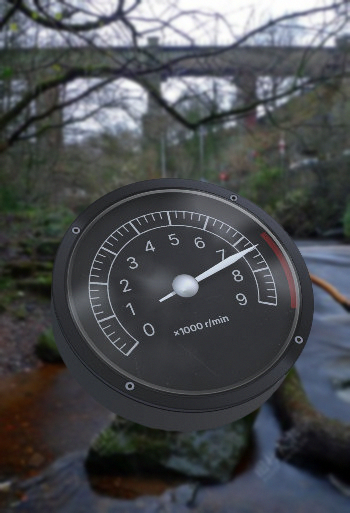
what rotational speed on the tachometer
7400 rpm
